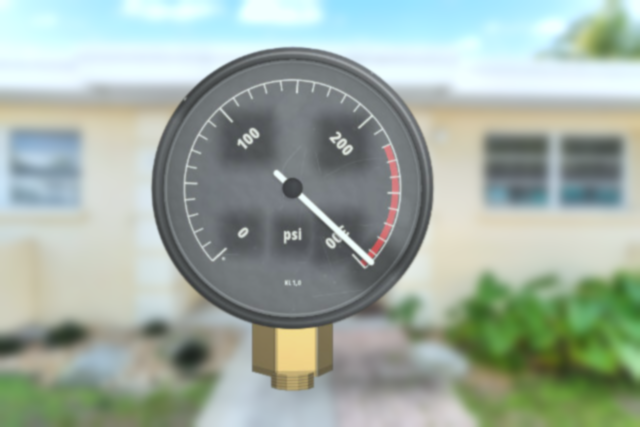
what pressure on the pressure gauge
295 psi
